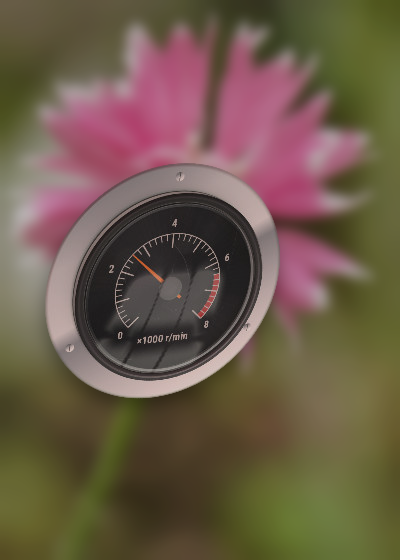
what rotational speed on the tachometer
2600 rpm
